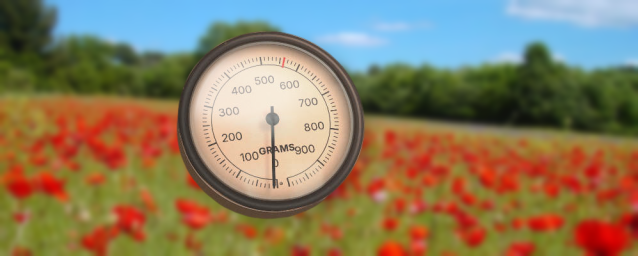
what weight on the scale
10 g
